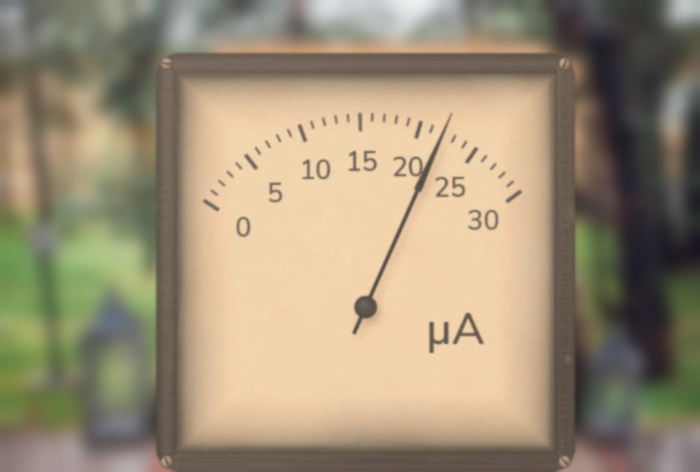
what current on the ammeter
22 µA
